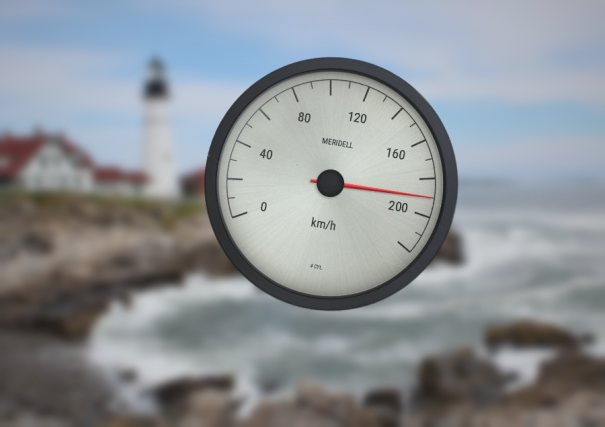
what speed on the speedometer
190 km/h
